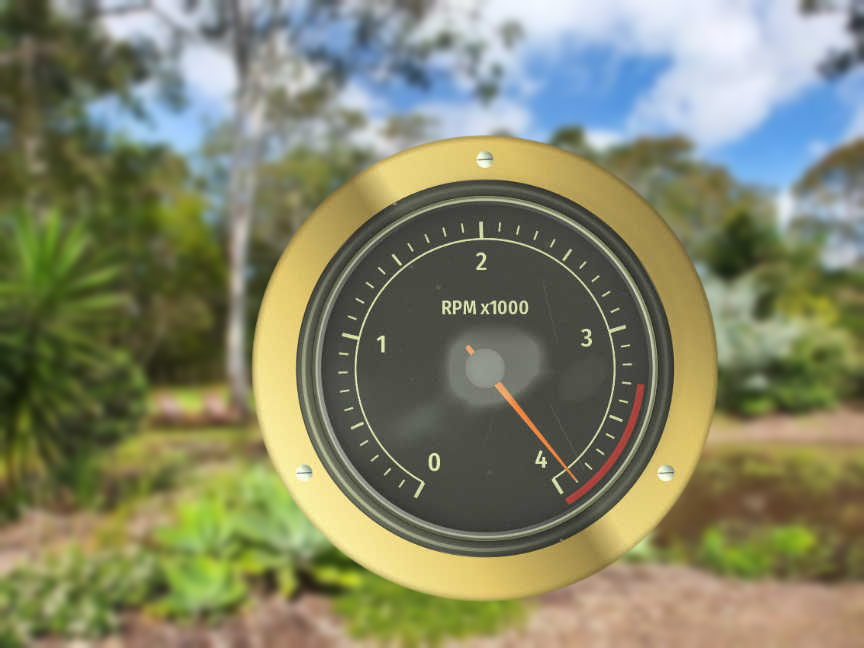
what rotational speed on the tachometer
3900 rpm
